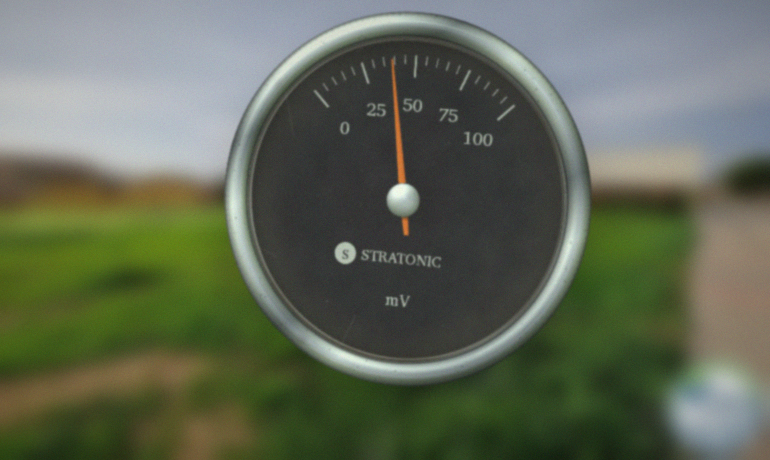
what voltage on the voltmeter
40 mV
